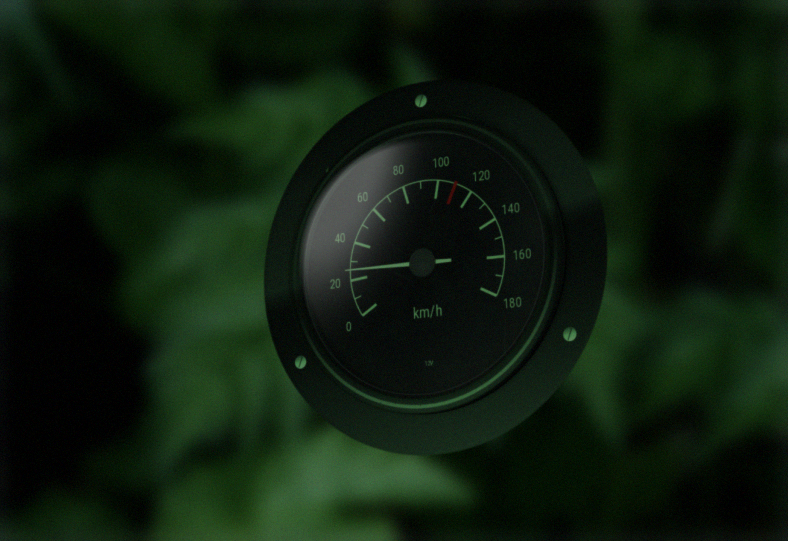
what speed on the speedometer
25 km/h
